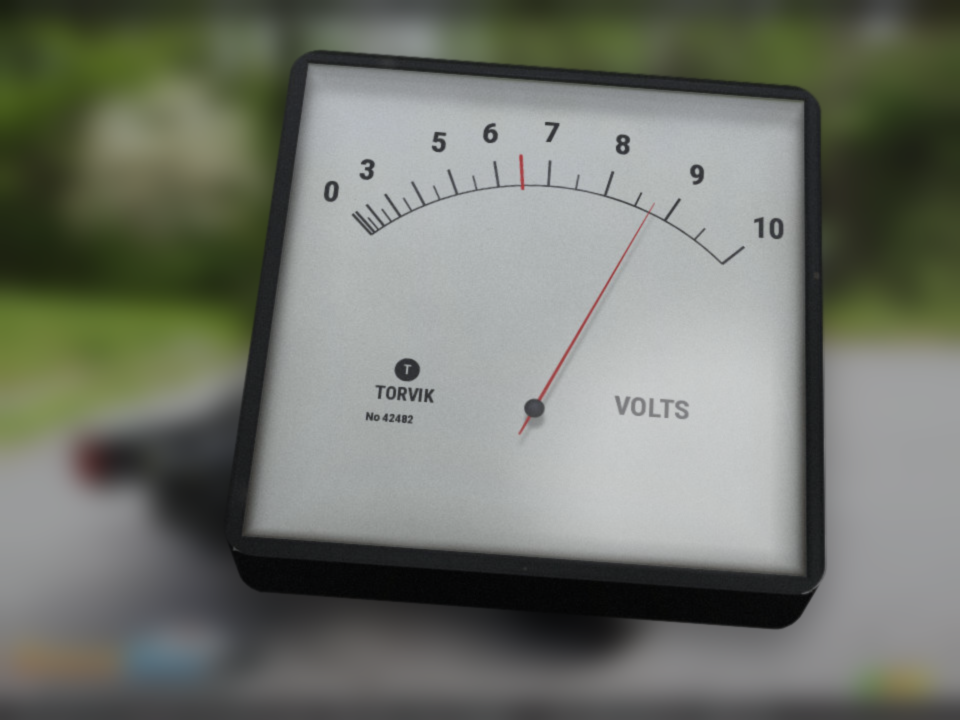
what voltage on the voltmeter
8.75 V
